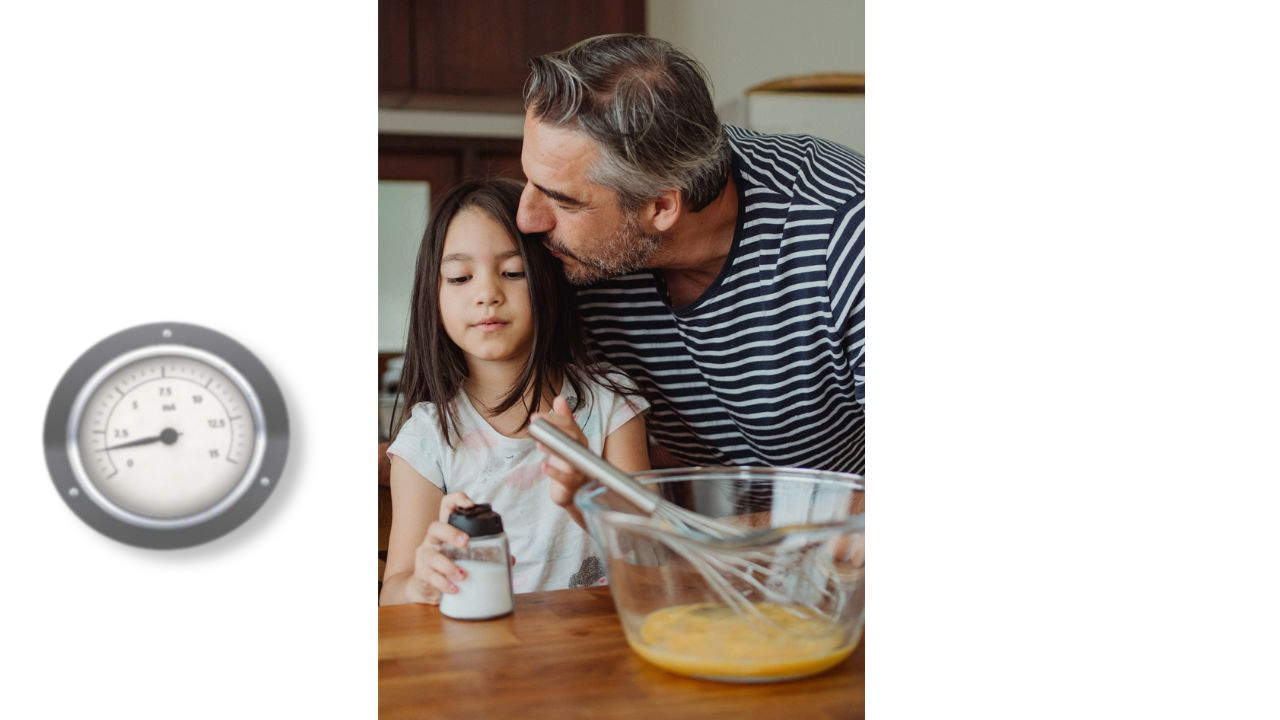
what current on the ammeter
1.5 mA
